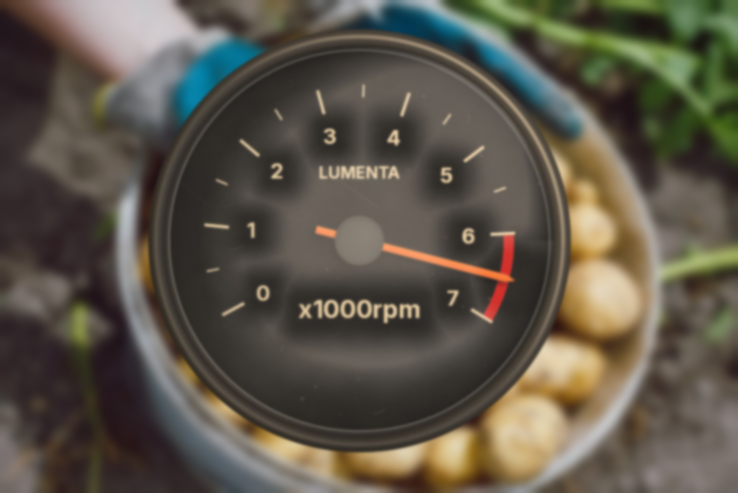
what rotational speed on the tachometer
6500 rpm
